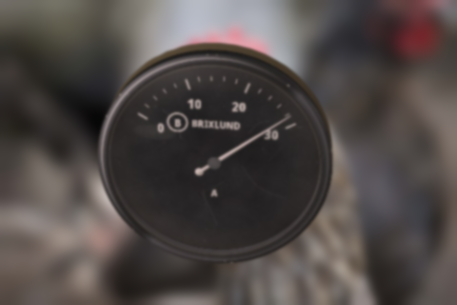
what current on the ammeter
28 A
